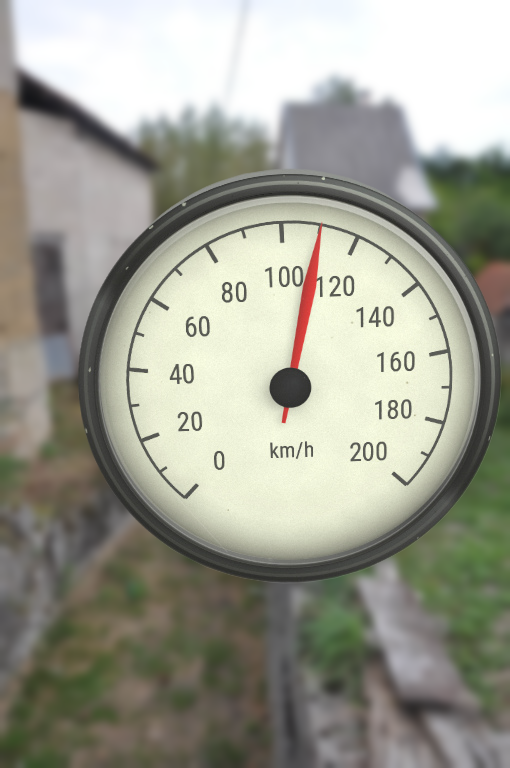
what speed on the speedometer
110 km/h
